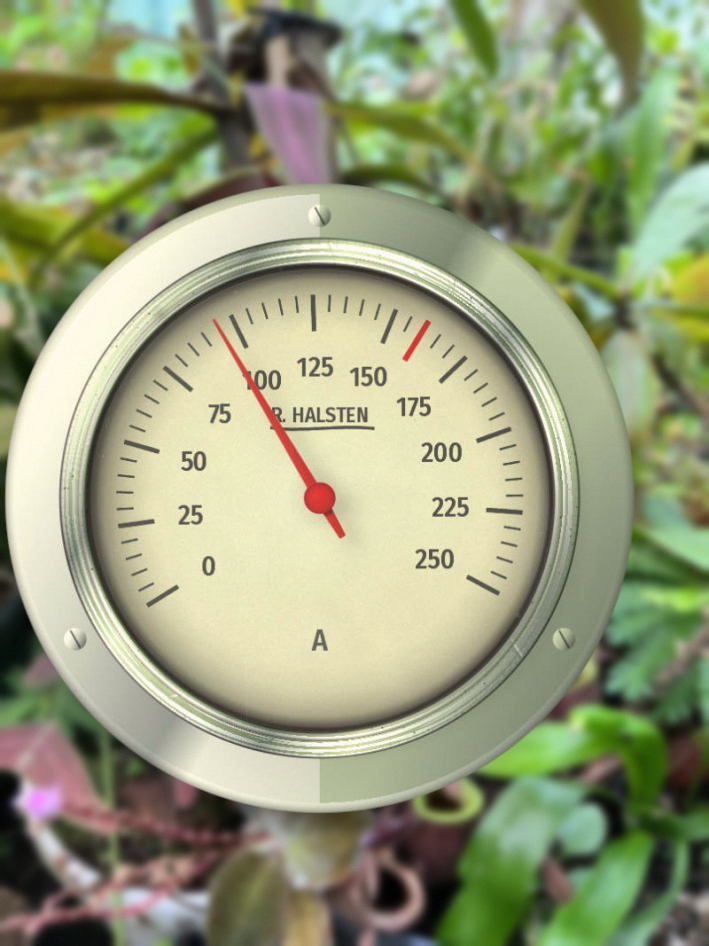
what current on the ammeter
95 A
